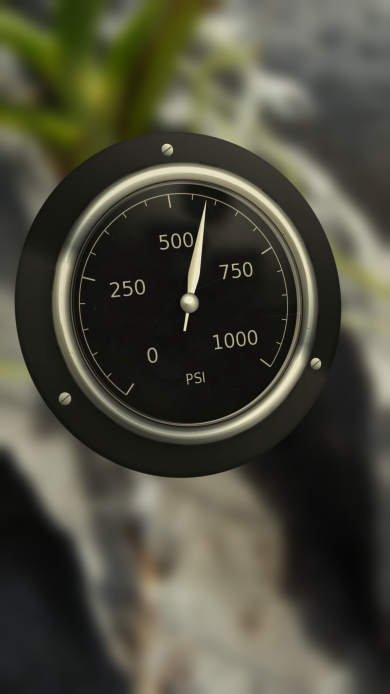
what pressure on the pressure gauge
575 psi
